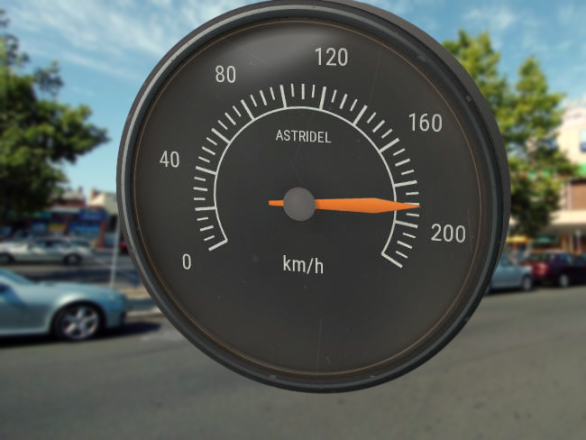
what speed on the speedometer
190 km/h
